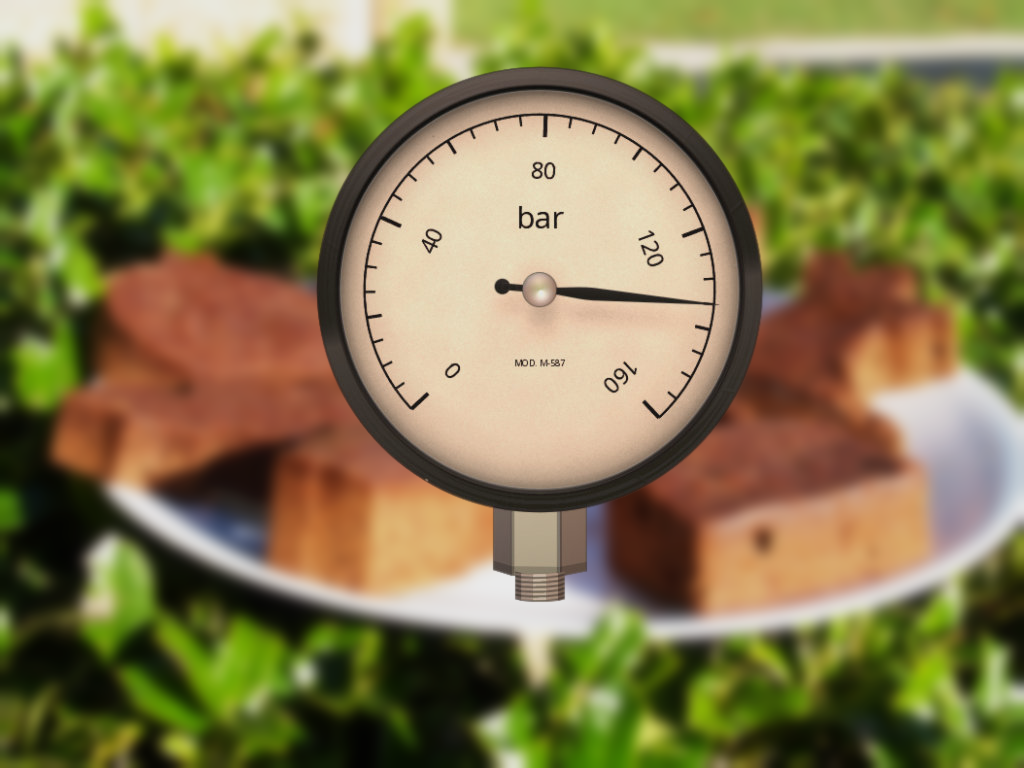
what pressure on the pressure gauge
135 bar
